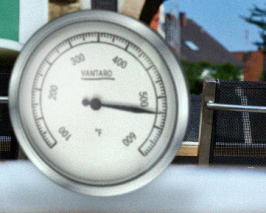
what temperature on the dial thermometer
525 °F
